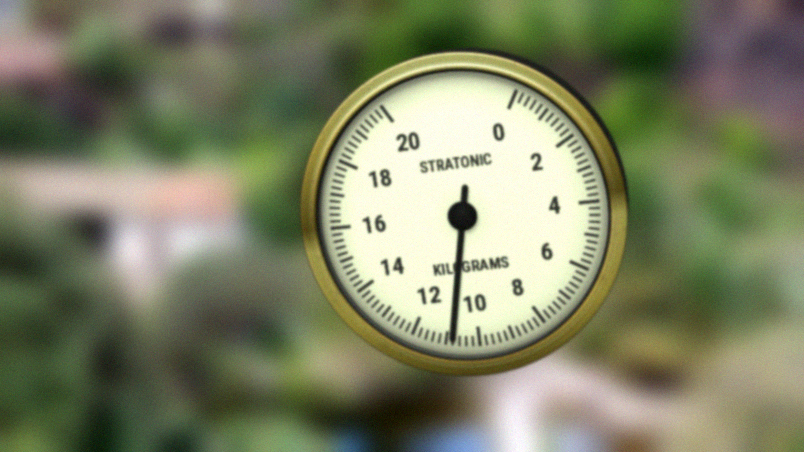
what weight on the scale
10.8 kg
